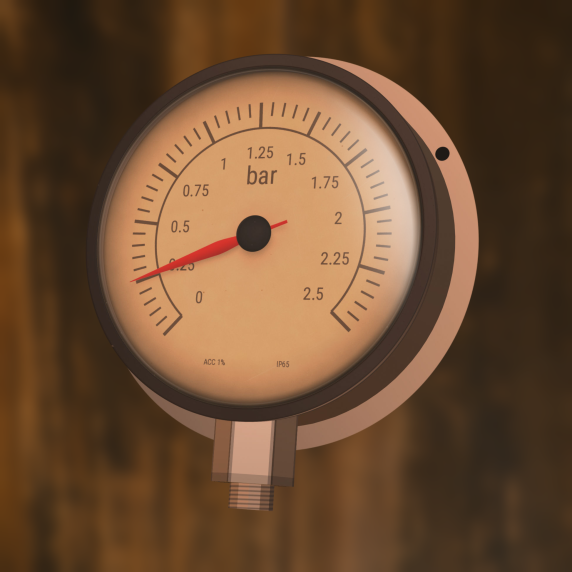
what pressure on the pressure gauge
0.25 bar
